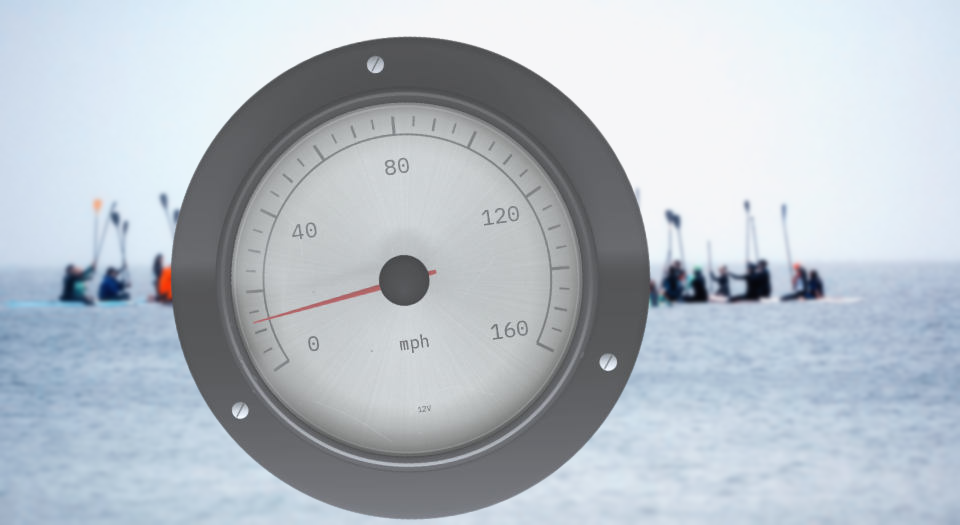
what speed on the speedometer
12.5 mph
